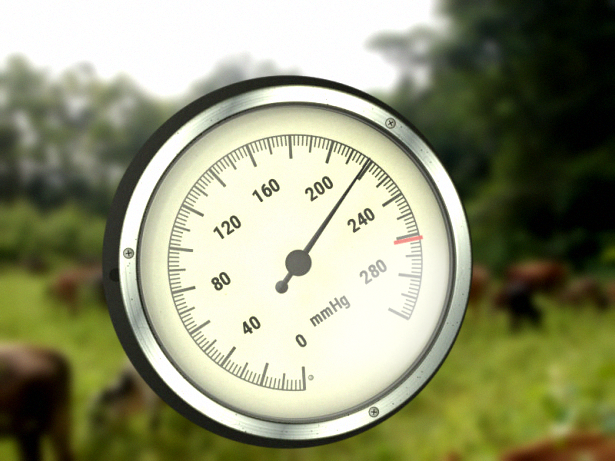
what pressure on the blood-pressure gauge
218 mmHg
